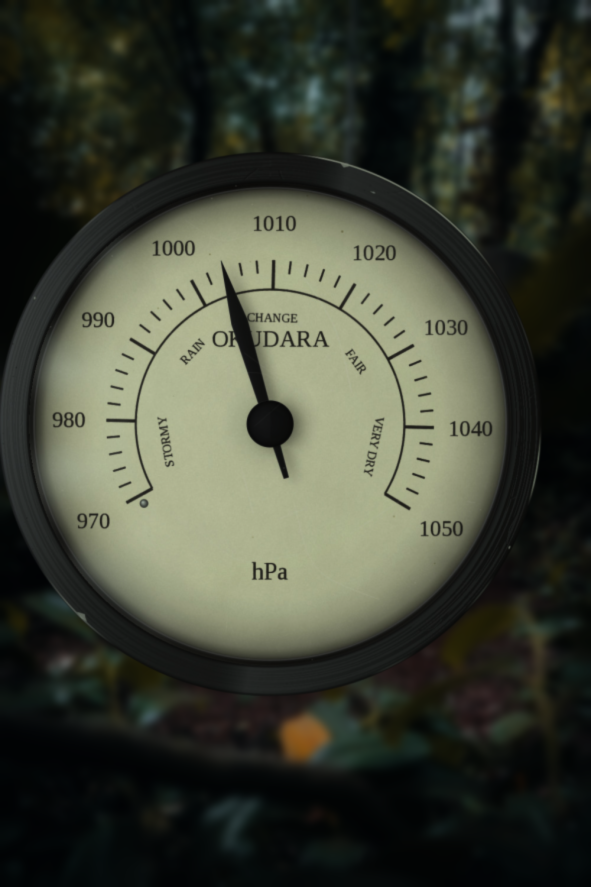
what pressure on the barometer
1004 hPa
